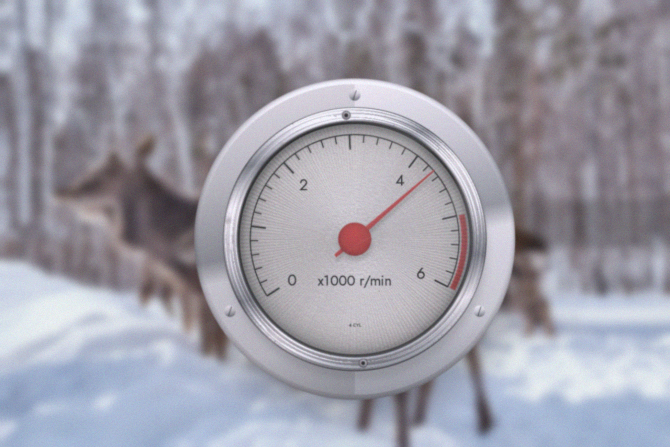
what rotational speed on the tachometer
4300 rpm
